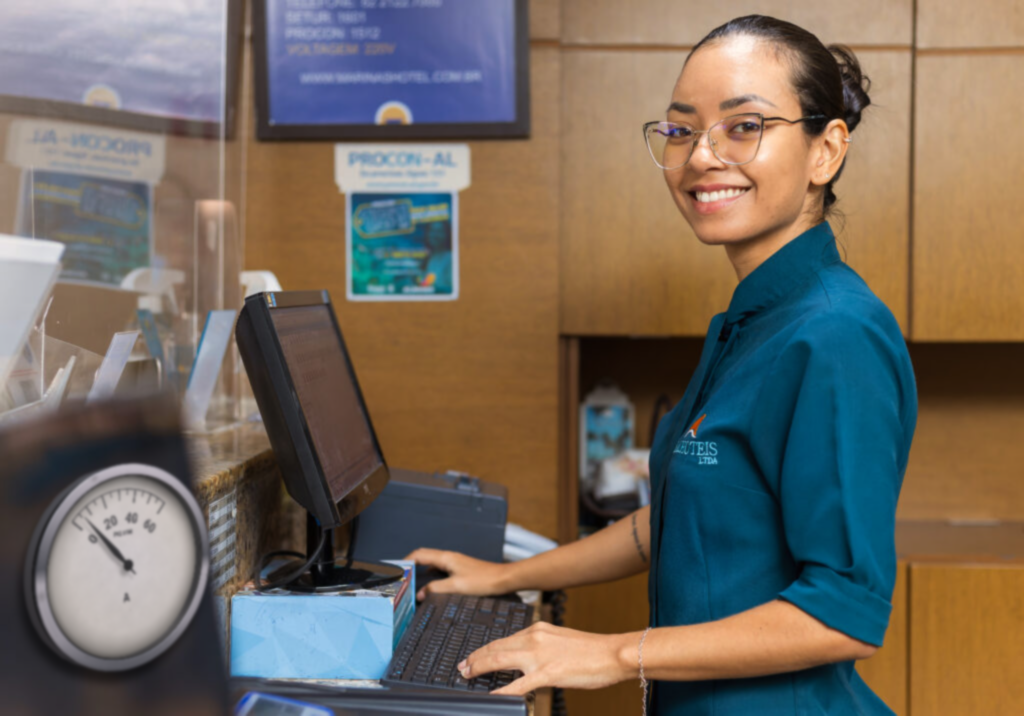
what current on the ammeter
5 A
